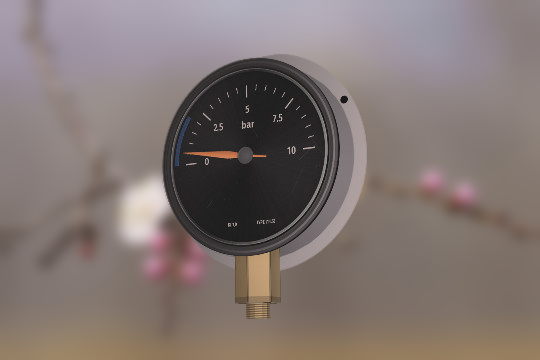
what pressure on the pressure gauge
0.5 bar
